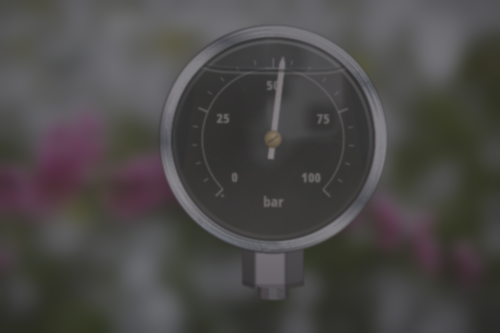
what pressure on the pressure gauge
52.5 bar
